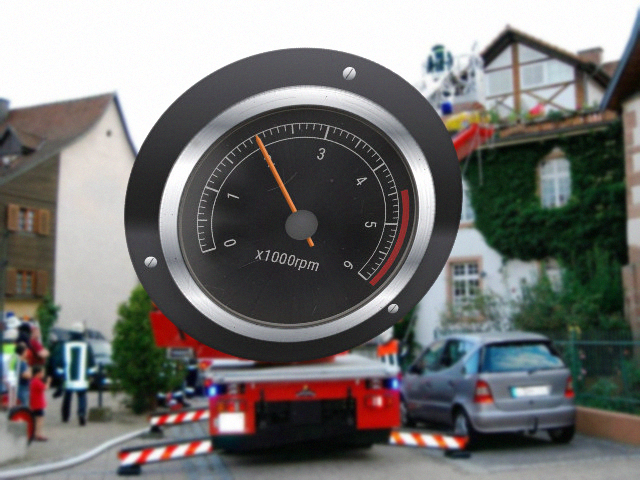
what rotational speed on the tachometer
2000 rpm
